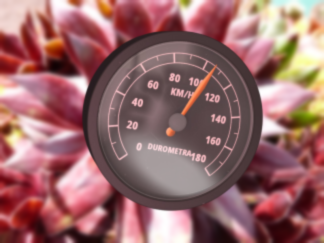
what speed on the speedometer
105 km/h
